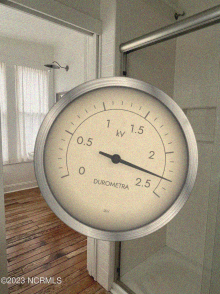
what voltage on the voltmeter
2.3 kV
